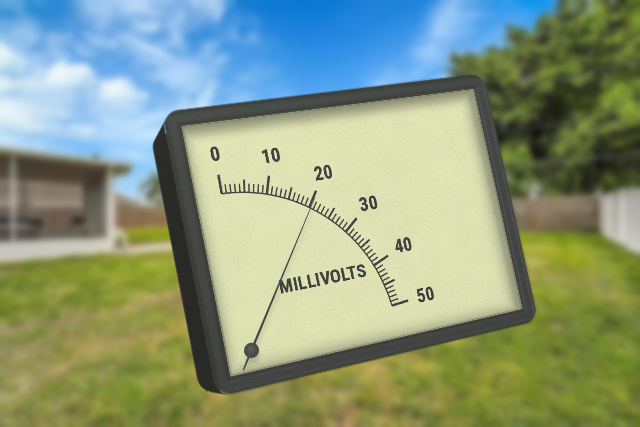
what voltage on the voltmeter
20 mV
